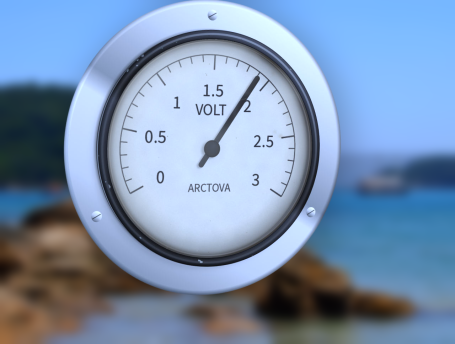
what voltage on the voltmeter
1.9 V
